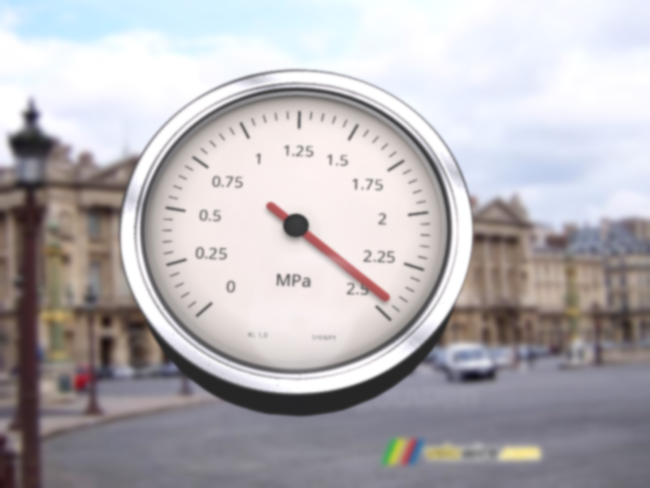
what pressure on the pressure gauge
2.45 MPa
